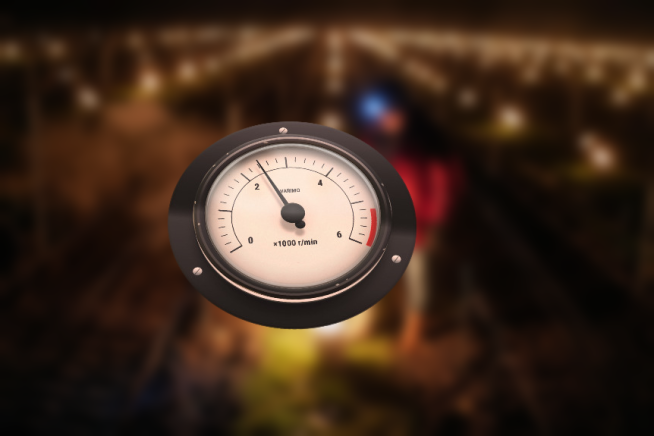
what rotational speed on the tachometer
2400 rpm
